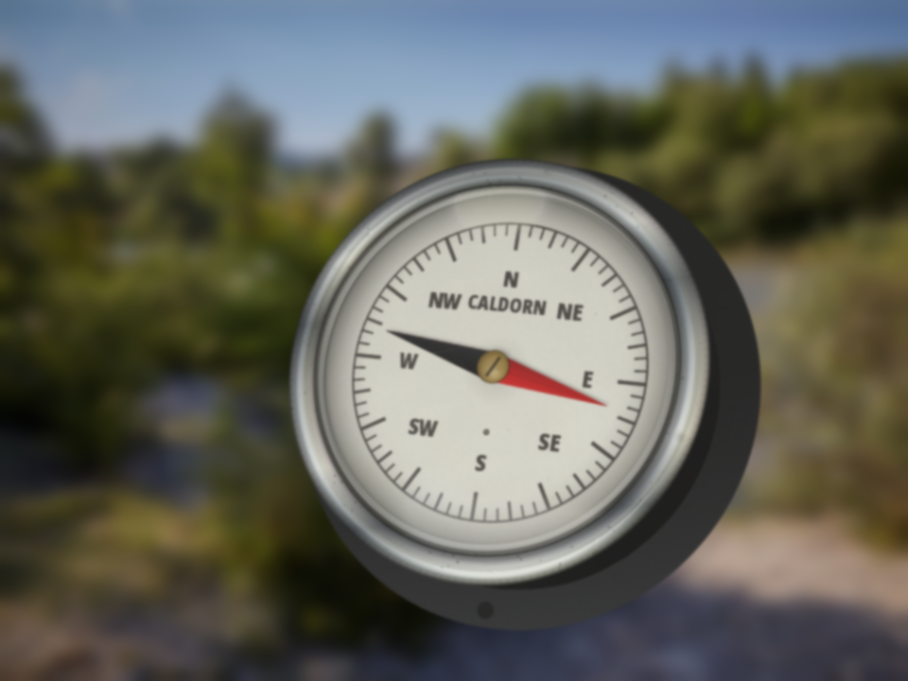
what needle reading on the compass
102.5 °
